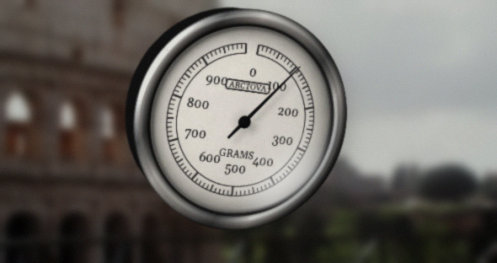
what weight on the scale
100 g
